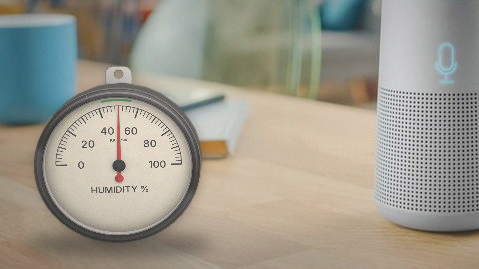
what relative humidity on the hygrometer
50 %
